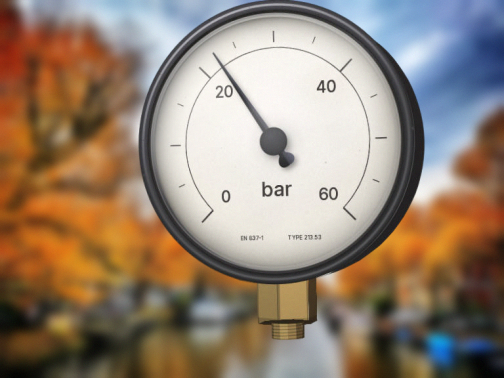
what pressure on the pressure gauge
22.5 bar
